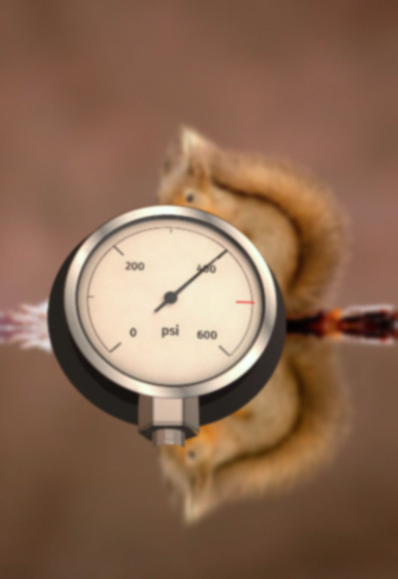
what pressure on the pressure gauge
400 psi
